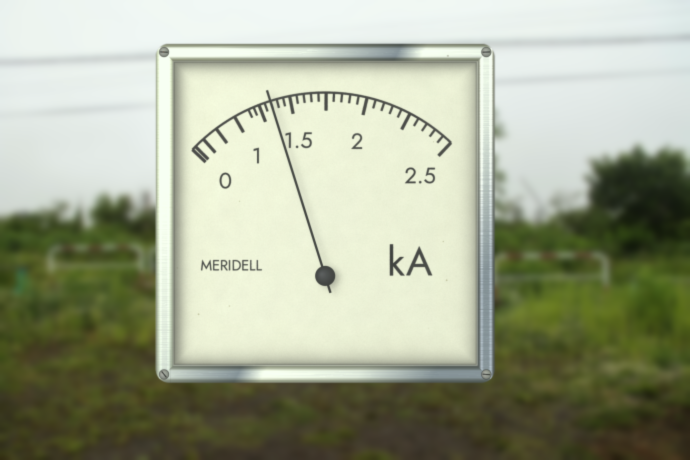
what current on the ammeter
1.35 kA
